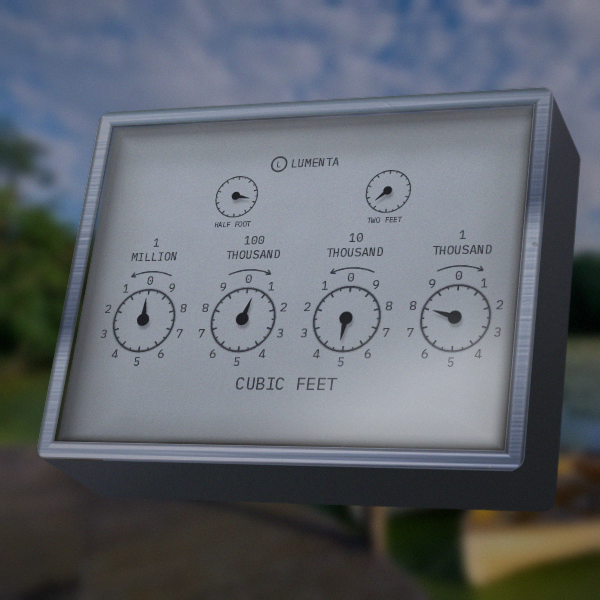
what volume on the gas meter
4800 ft³
